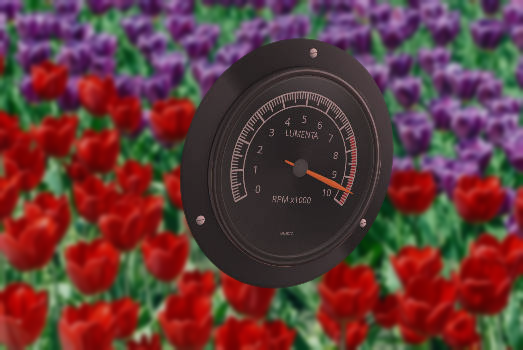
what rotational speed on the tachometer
9500 rpm
